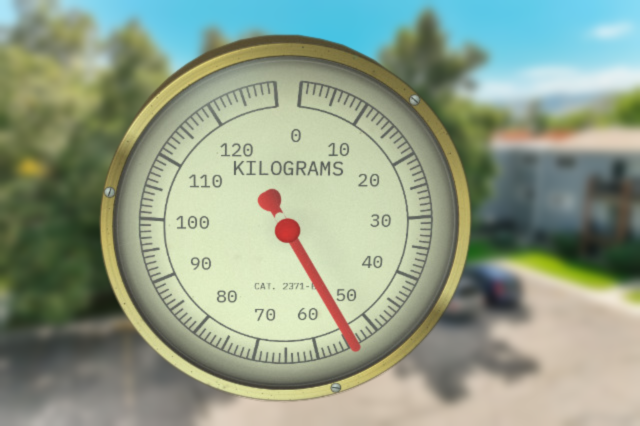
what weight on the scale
54 kg
